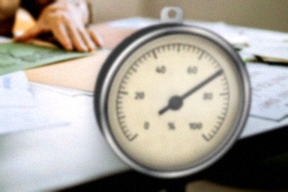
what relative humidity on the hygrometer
70 %
